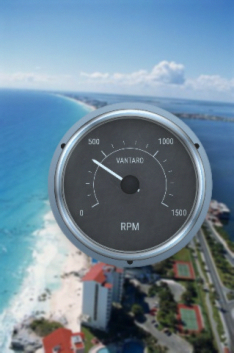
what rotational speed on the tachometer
400 rpm
